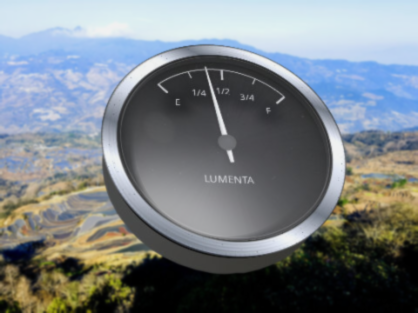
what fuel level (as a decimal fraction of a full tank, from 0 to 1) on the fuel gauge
0.375
